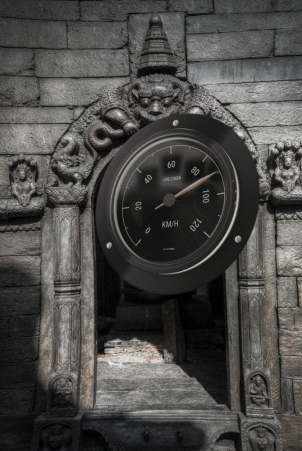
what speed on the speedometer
90 km/h
